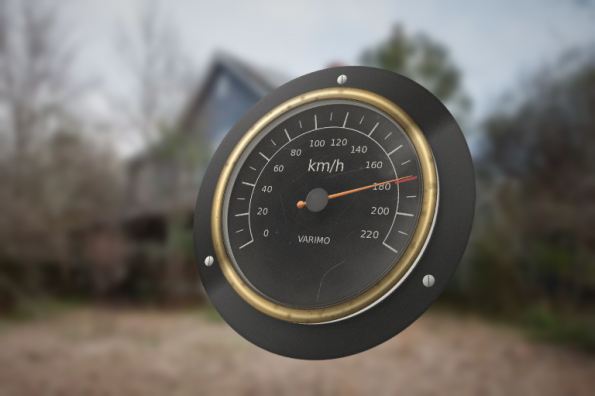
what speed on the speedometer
180 km/h
